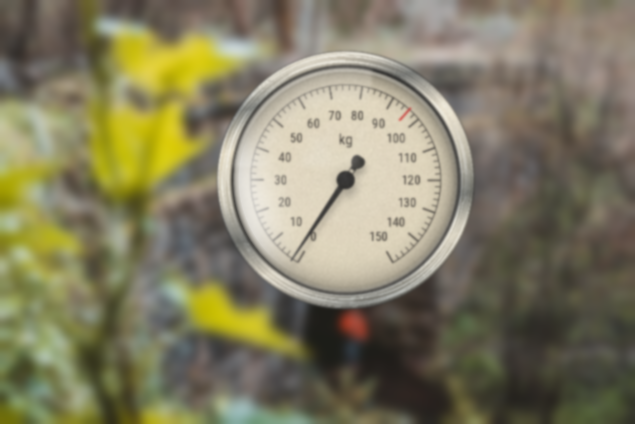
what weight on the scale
2 kg
